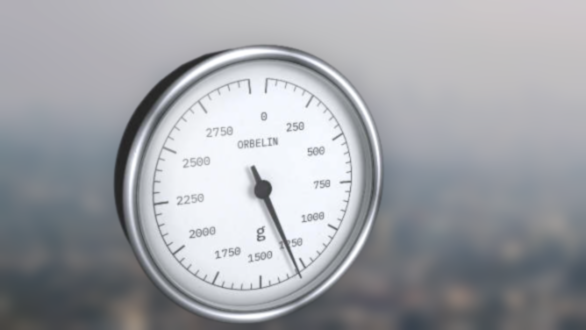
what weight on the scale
1300 g
